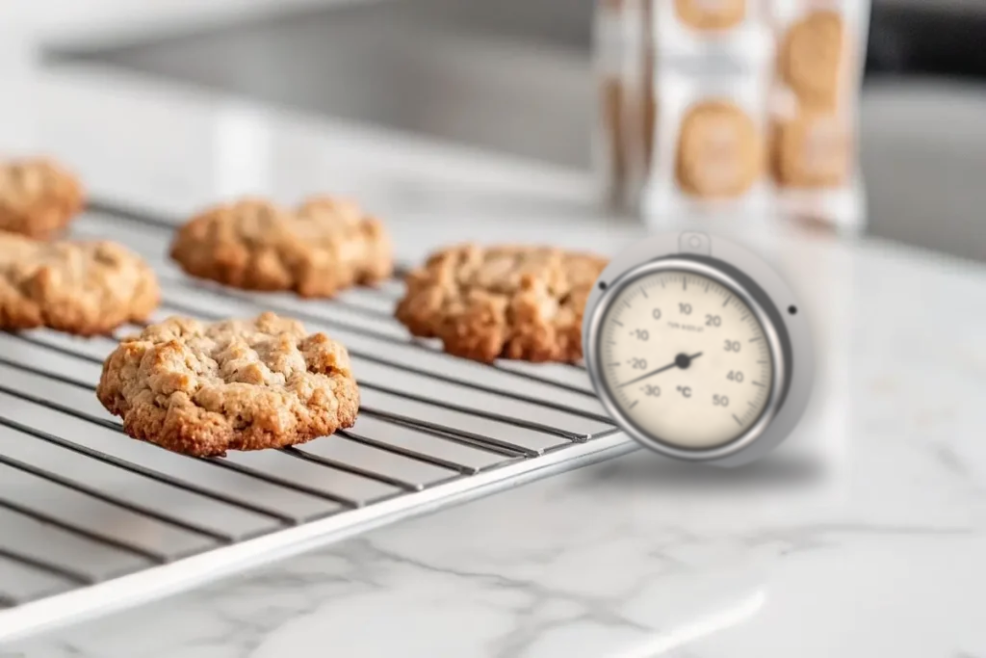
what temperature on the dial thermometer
-25 °C
